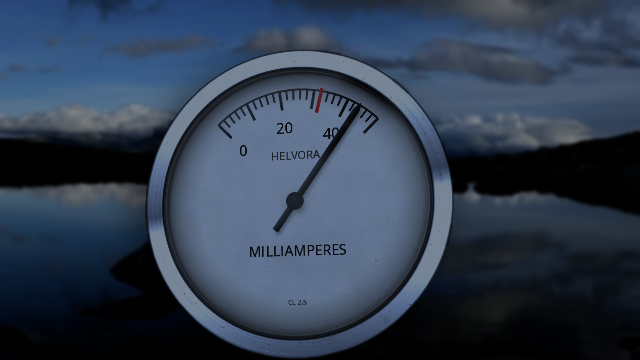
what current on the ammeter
44 mA
